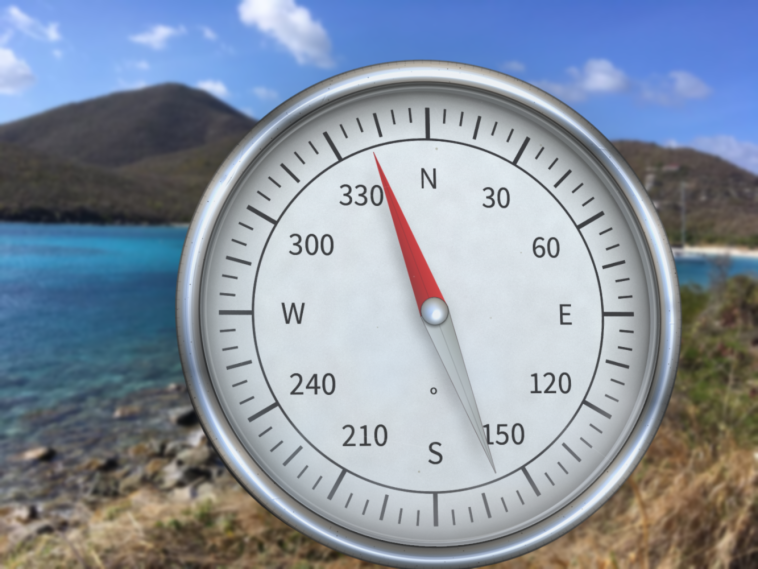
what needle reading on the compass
340 °
